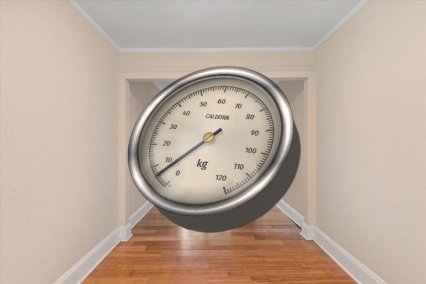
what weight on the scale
5 kg
